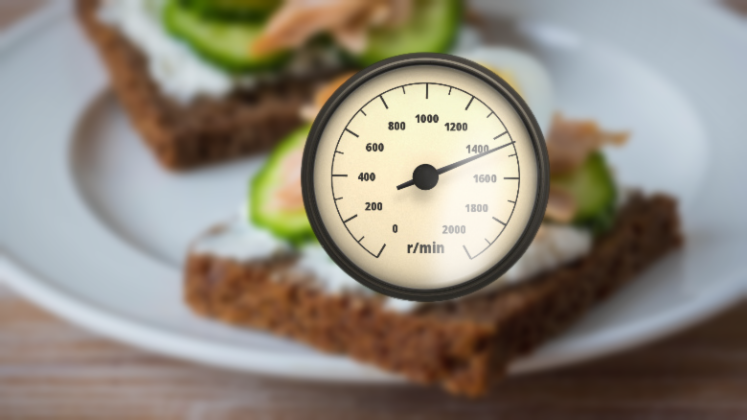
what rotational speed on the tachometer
1450 rpm
